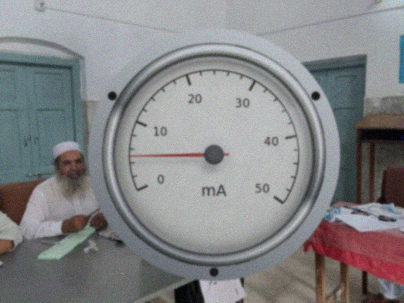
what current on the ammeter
5 mA
